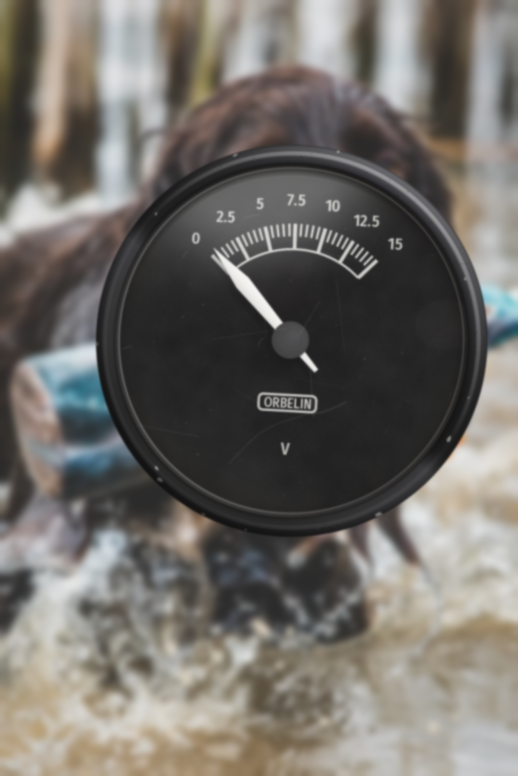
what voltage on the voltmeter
0.5 V
